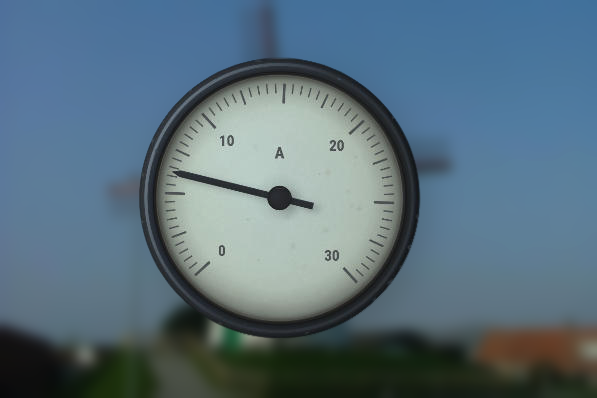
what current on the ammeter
6.25 A
